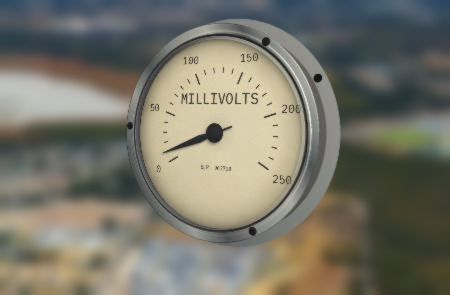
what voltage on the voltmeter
10 mV
